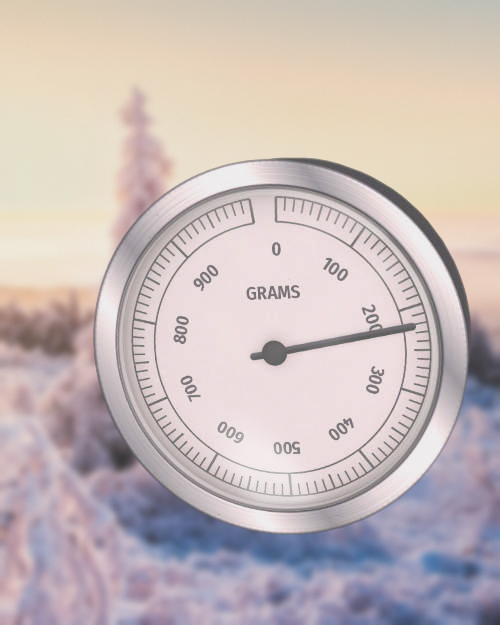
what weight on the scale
220 g
